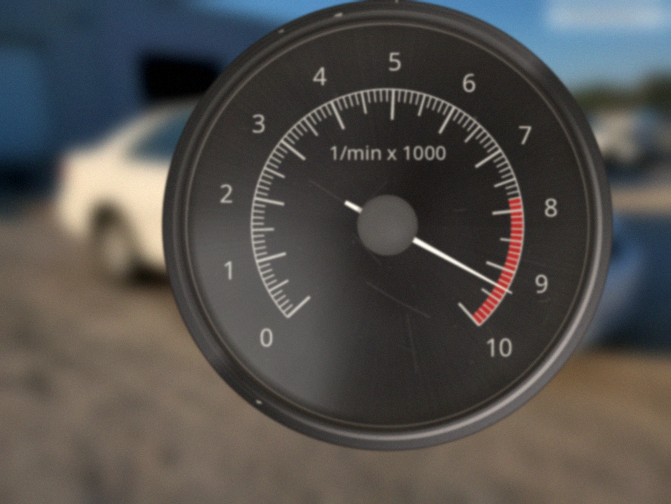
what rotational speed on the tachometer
9300 rpm
